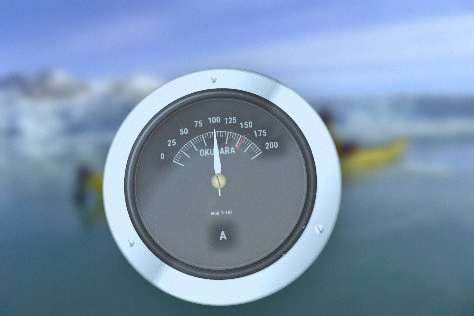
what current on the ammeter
100 A
